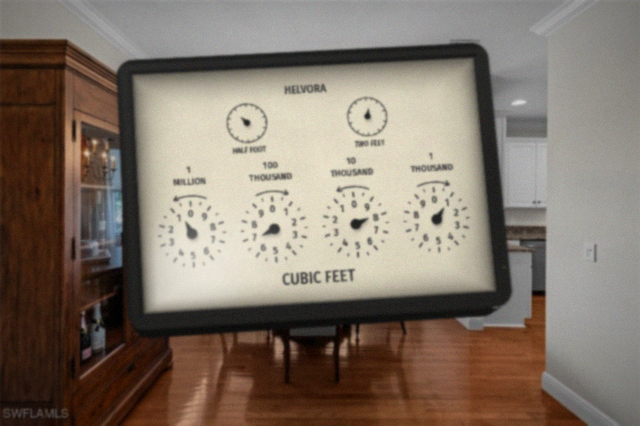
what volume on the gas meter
68100 ft³
